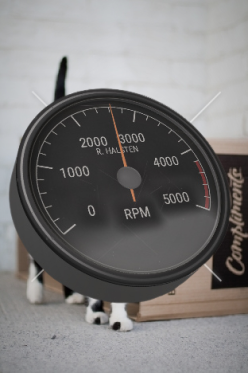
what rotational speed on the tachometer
2600 rpm
